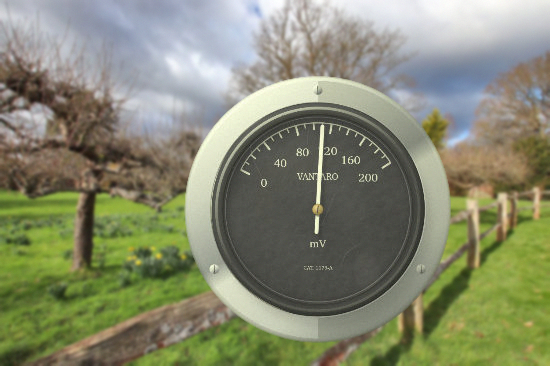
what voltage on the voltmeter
110 mV
